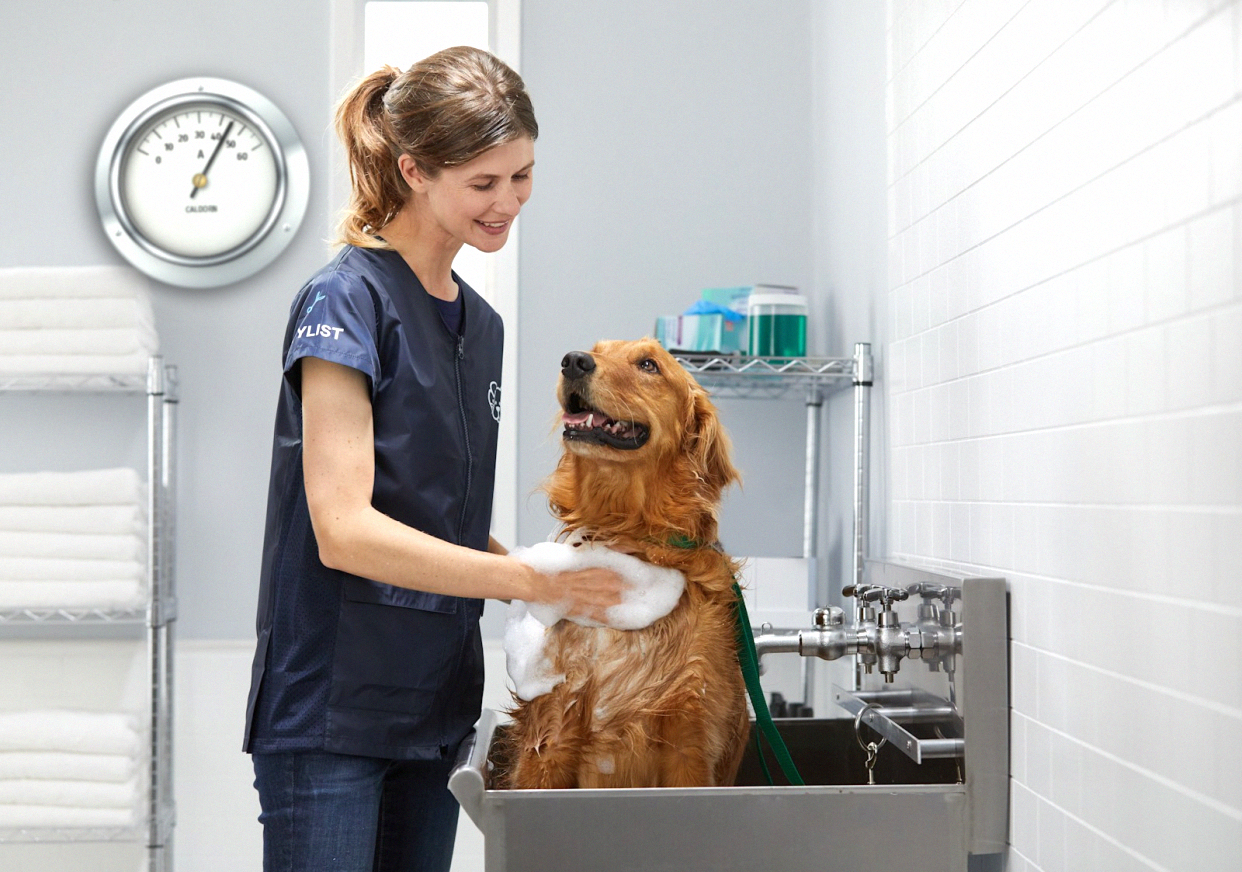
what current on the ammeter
45 A
